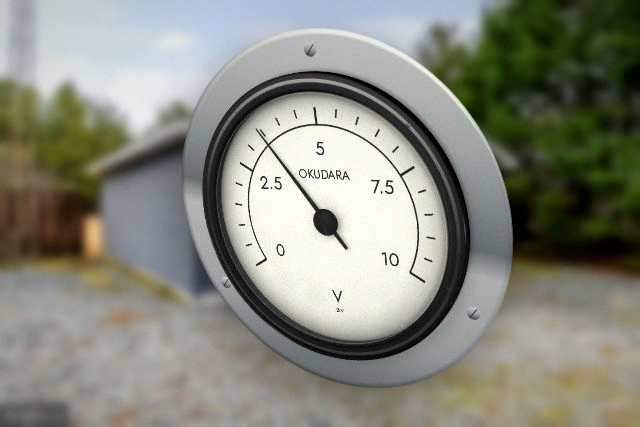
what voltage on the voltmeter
3.5 V
